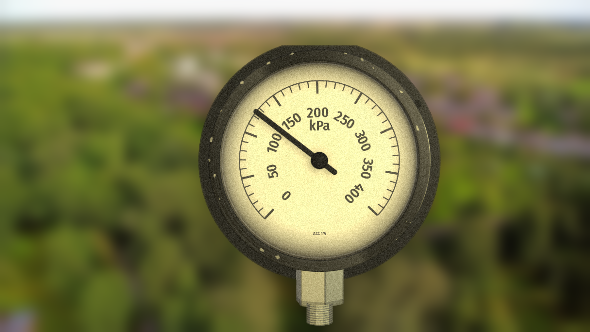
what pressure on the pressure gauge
125 kPa
